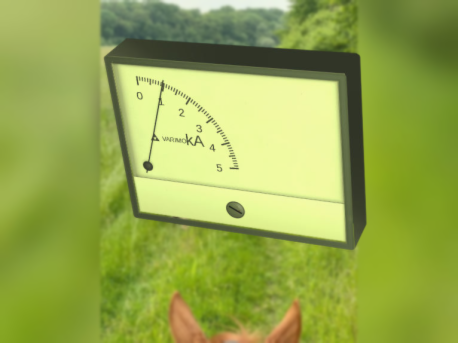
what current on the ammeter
1 kA
